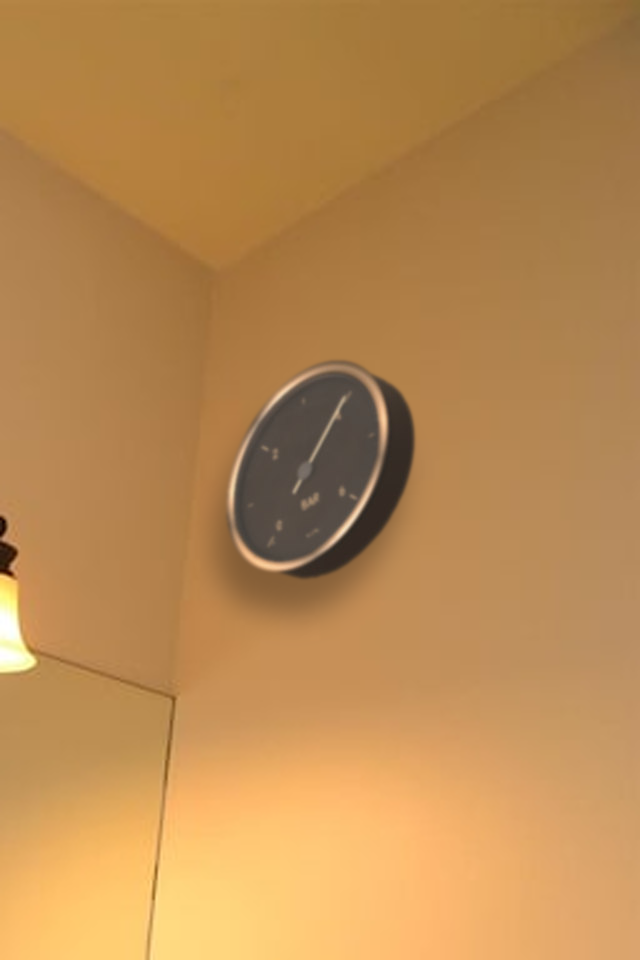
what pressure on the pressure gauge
4 bar
